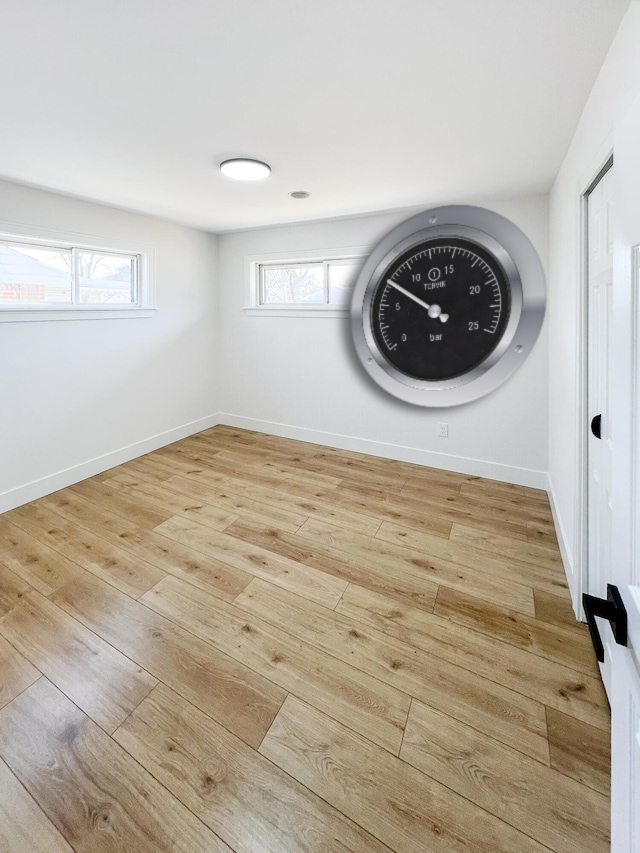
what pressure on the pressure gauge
7.5 bar
